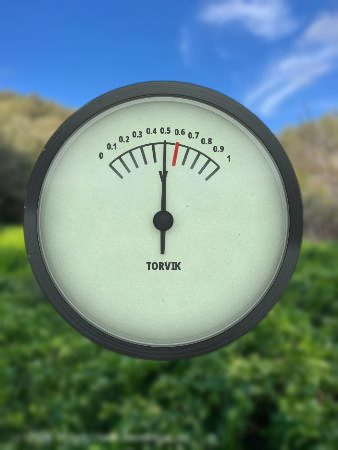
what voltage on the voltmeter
0.5 V
